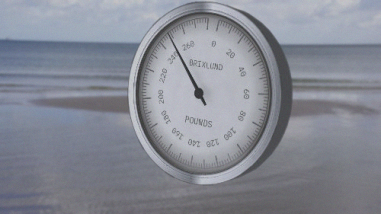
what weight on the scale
250 lb
